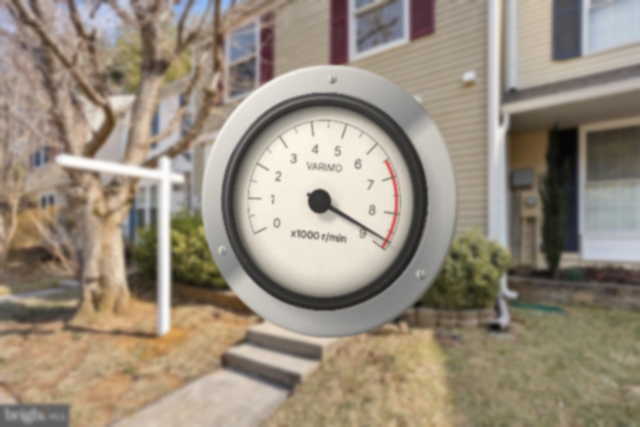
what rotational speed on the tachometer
8750 rpm
